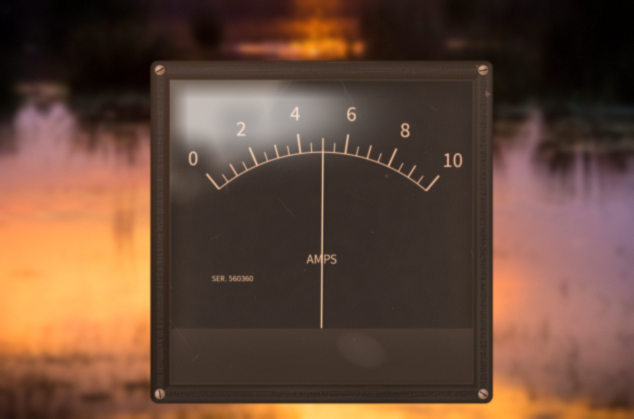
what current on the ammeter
5 A
